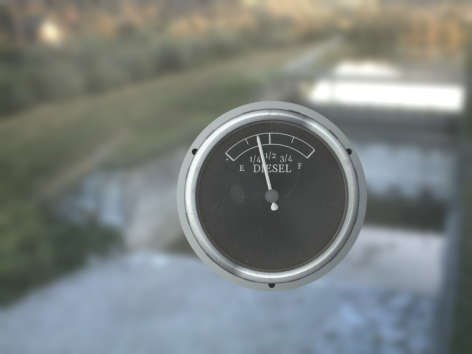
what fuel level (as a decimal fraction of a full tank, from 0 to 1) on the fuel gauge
0.375
